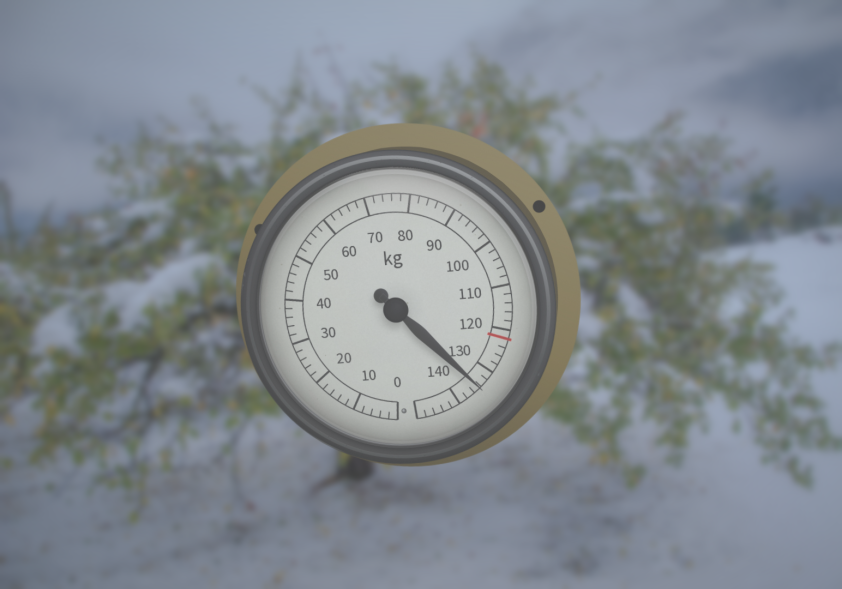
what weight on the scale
134 kg
